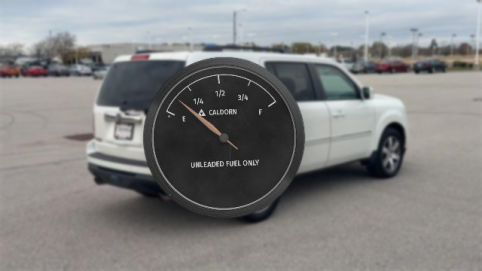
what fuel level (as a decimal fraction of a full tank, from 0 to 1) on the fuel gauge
0.125
